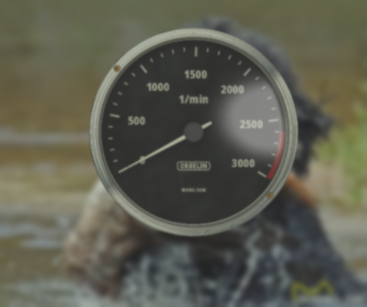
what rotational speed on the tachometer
0 rpm
